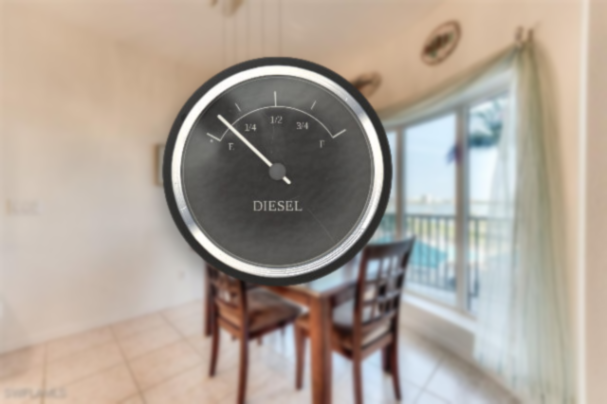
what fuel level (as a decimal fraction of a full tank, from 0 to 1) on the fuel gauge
0.125
